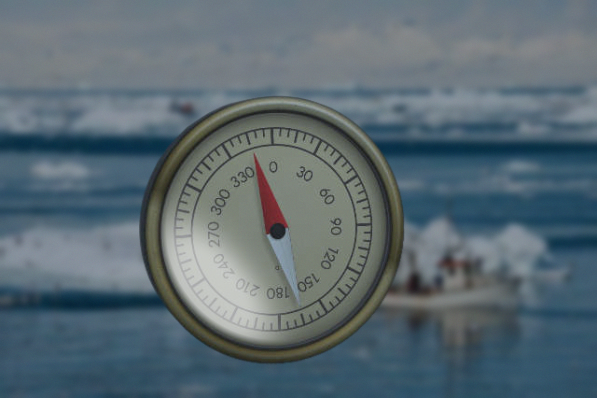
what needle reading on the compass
345 °
